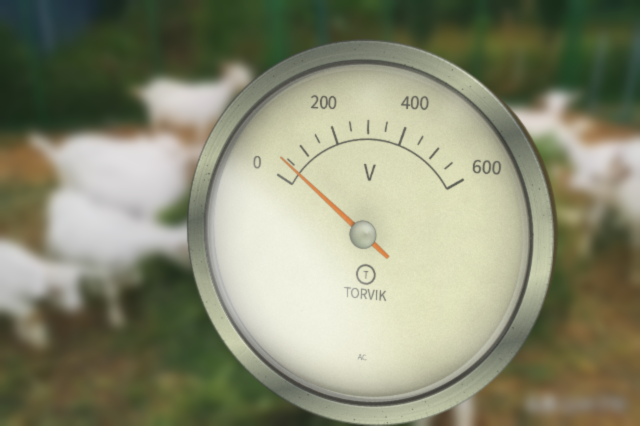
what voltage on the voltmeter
50 V
